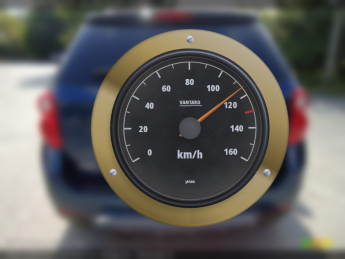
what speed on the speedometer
115 km/h
